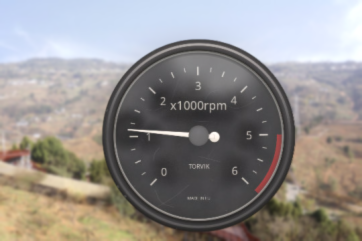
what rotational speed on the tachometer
1125 rpm
